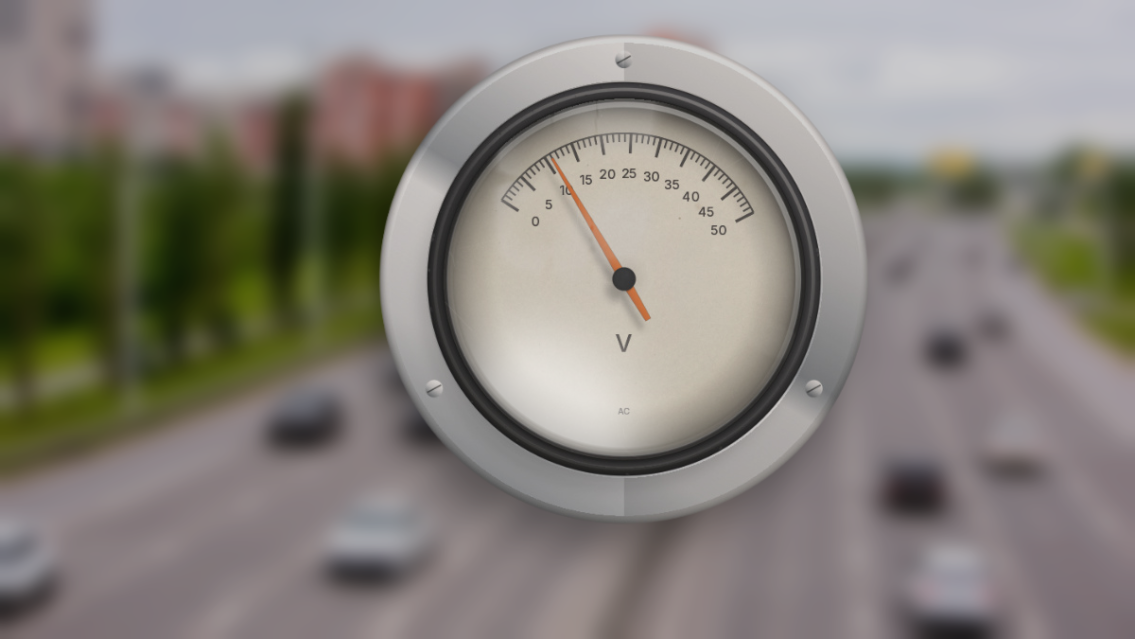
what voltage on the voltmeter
11 V
